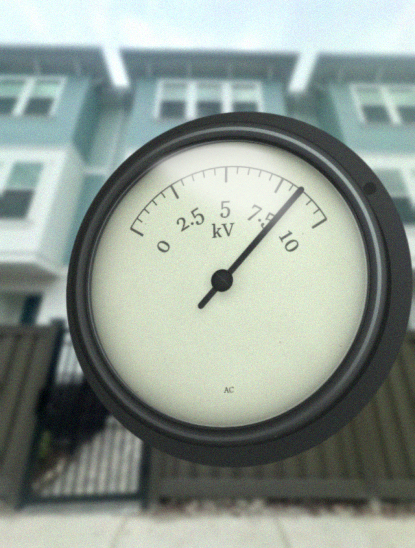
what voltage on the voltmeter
8.5 kV
